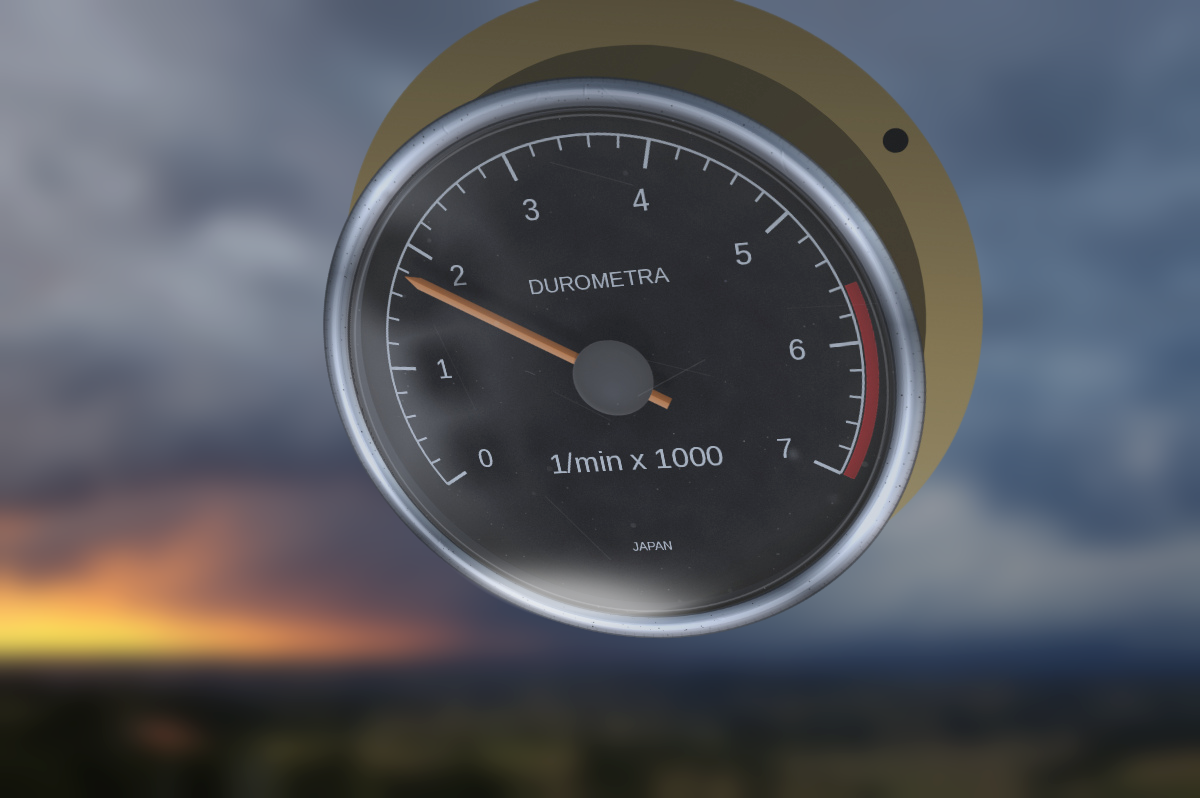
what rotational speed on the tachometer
1800 rpm
